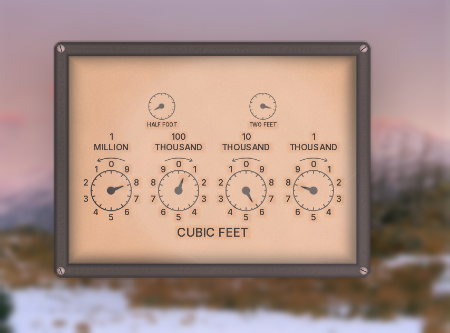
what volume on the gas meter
805800 ft³
